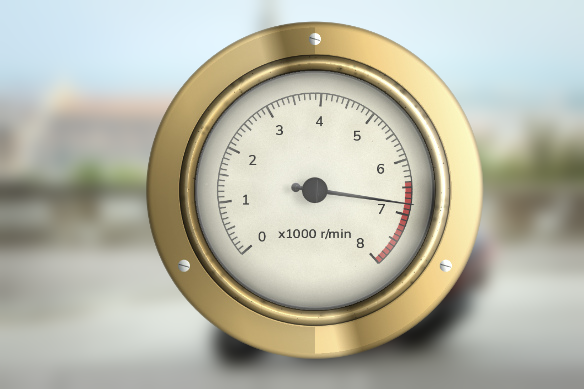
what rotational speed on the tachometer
6800 rpm
